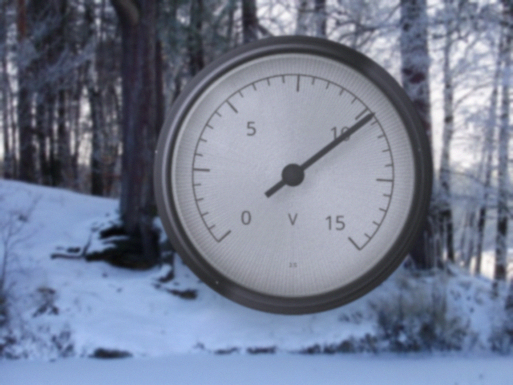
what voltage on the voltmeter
10.25 V
